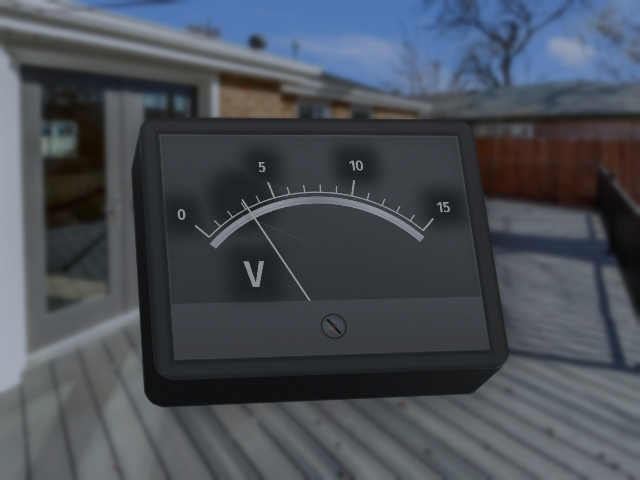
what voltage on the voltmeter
3 V
